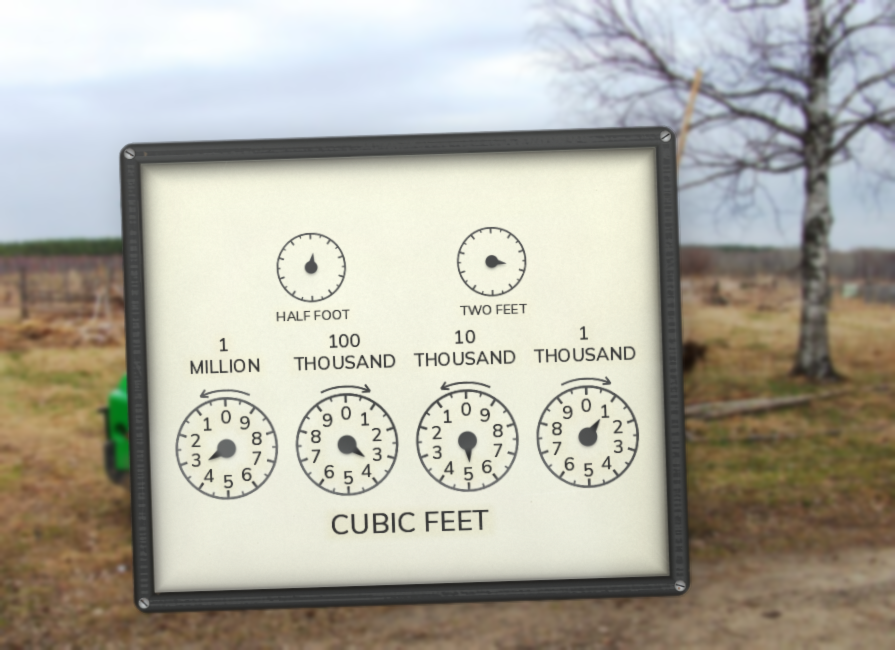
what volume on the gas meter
335100 ft³
